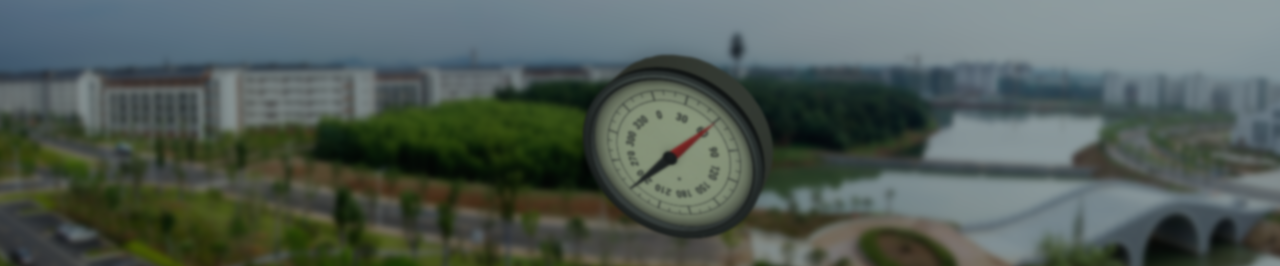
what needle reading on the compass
60 °
